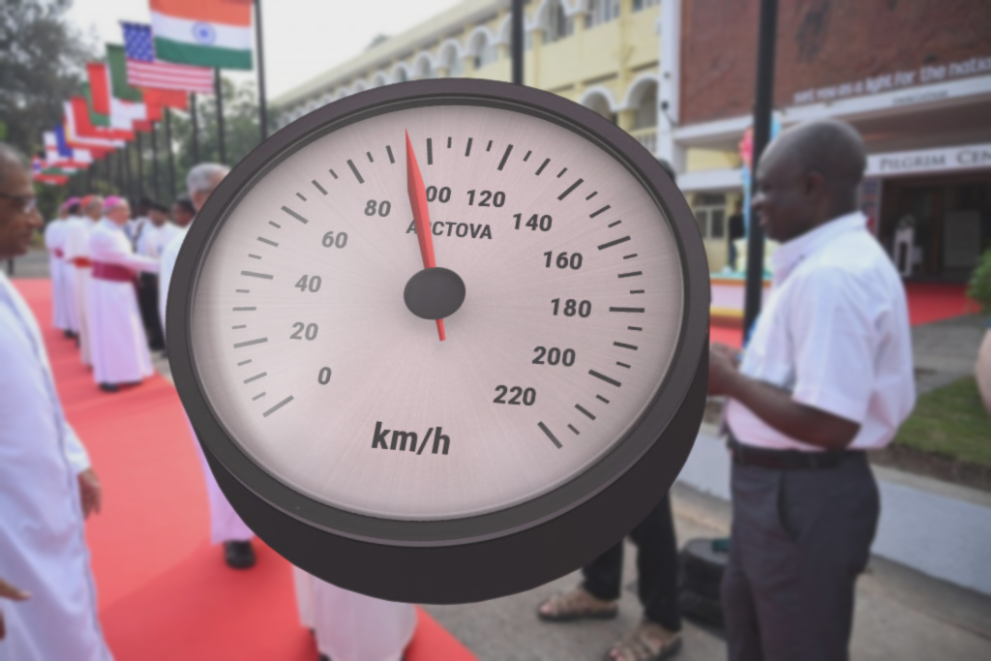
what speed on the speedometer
95 km/h
